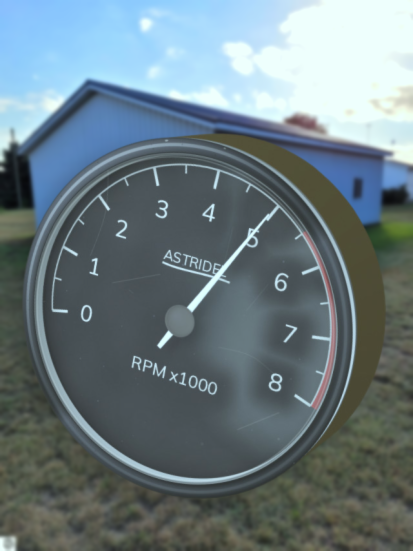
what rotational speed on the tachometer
5000 rpm
